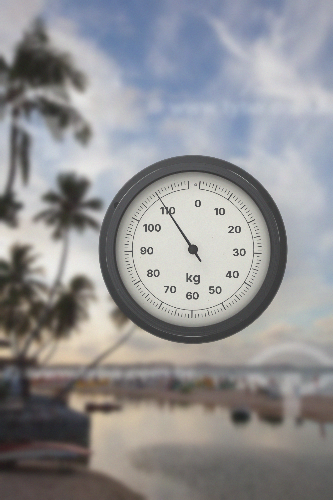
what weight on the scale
110 kg
